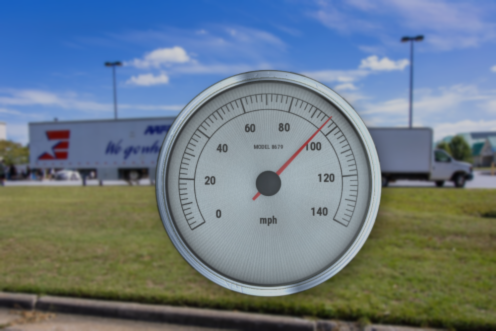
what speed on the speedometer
96 mph
